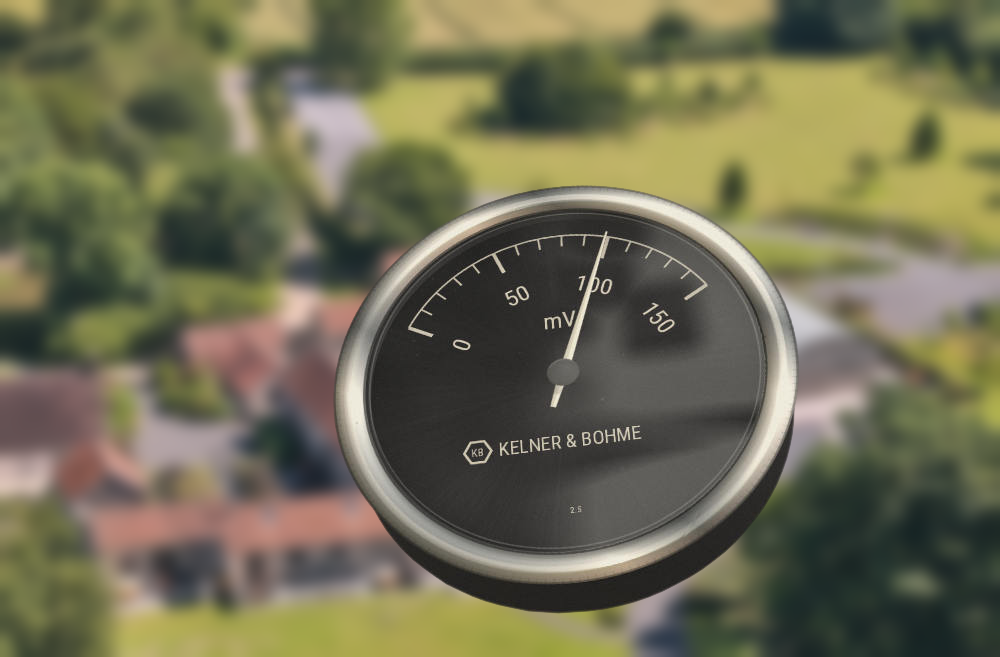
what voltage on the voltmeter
100 mV
